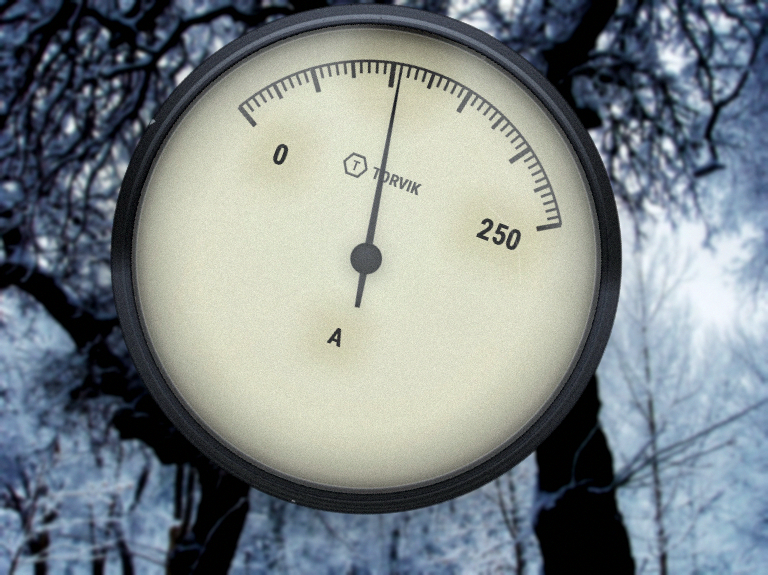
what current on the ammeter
105 A
